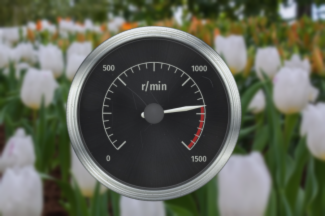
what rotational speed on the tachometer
1200 rpm
